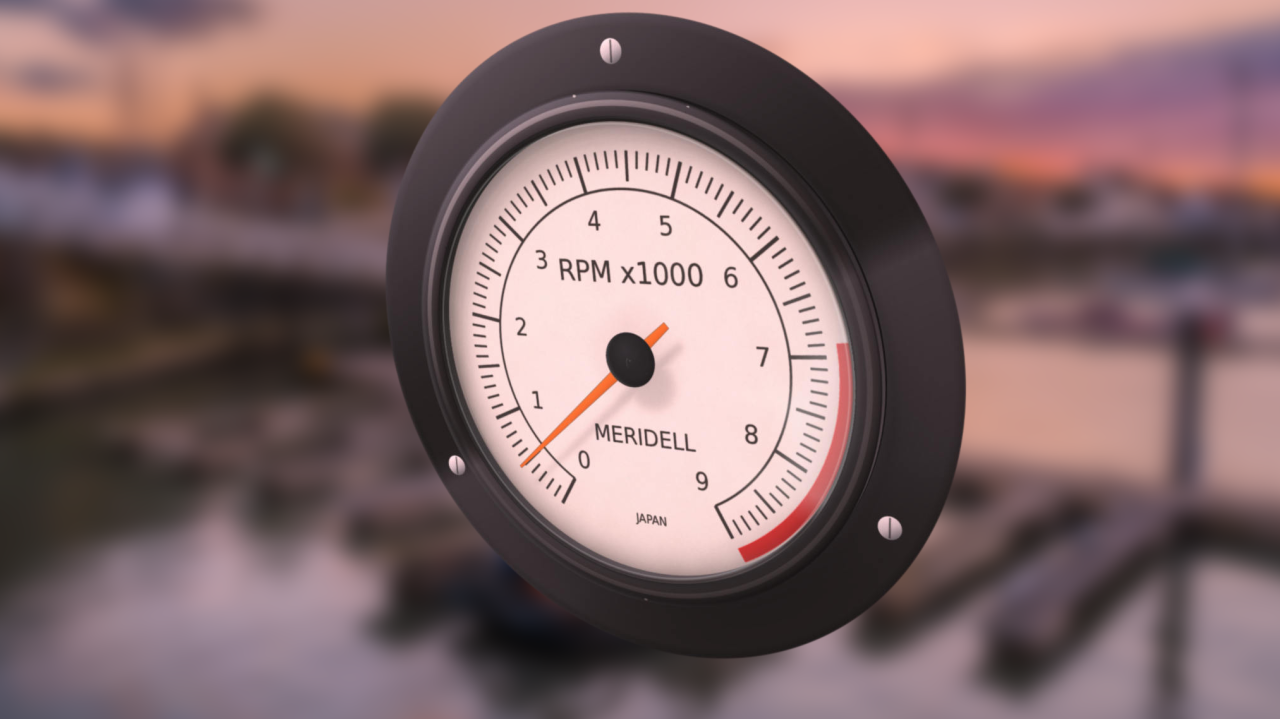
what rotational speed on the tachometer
500 rpm
